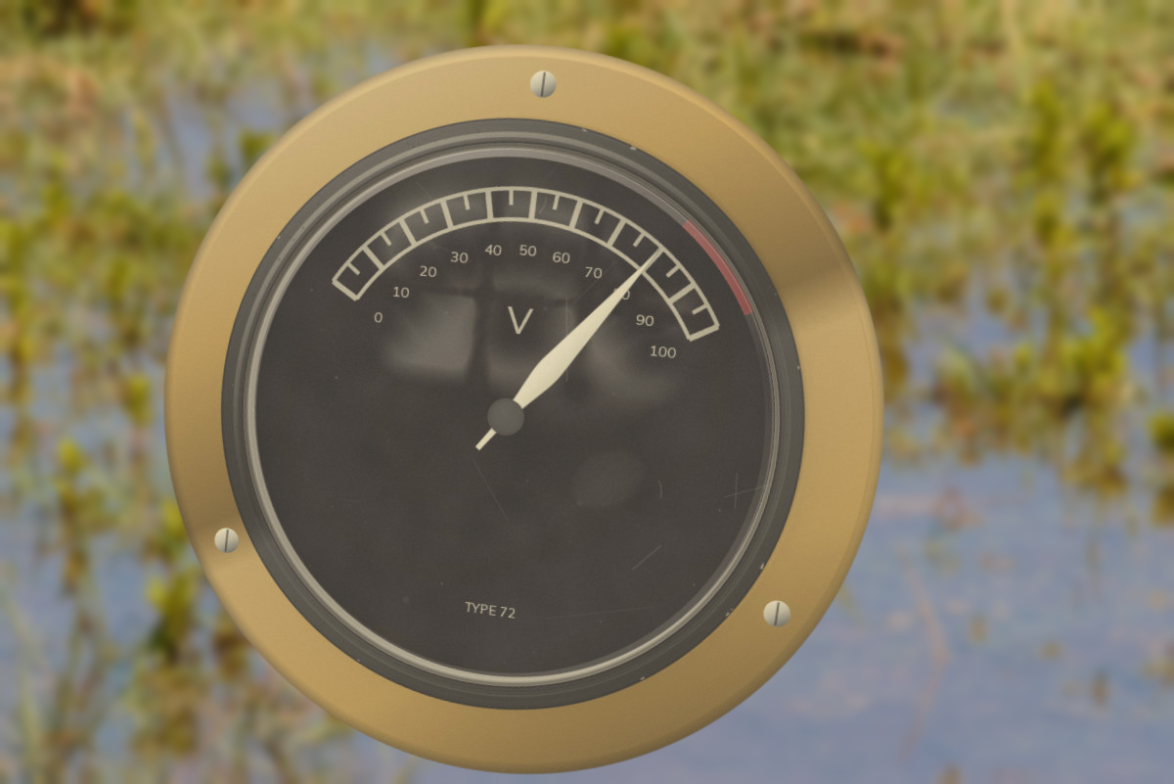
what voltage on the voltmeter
80 V
